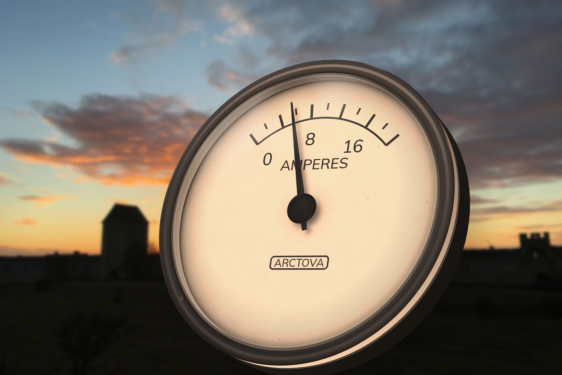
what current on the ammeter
6 A
